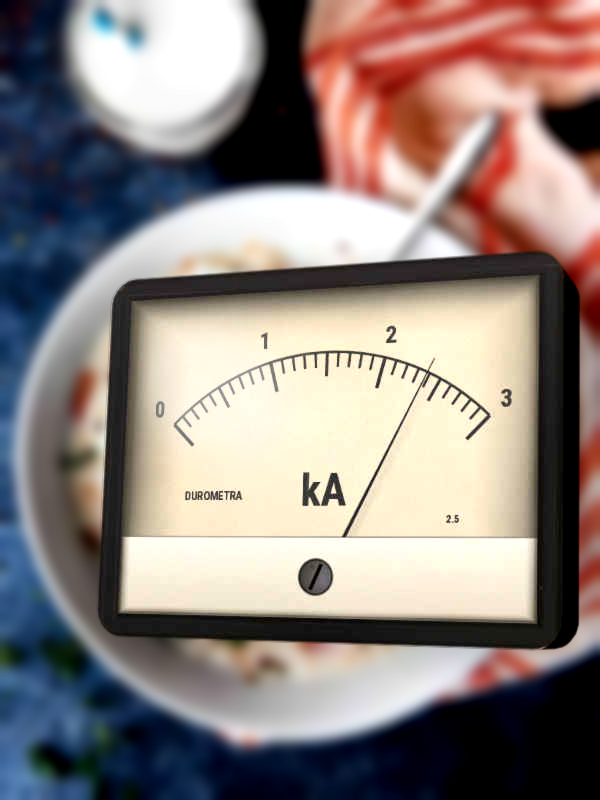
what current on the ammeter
2.4 kA
